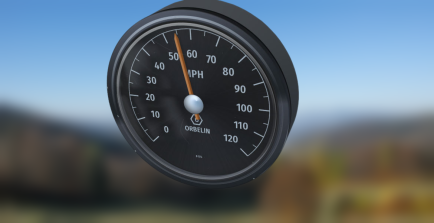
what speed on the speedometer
55 mph
